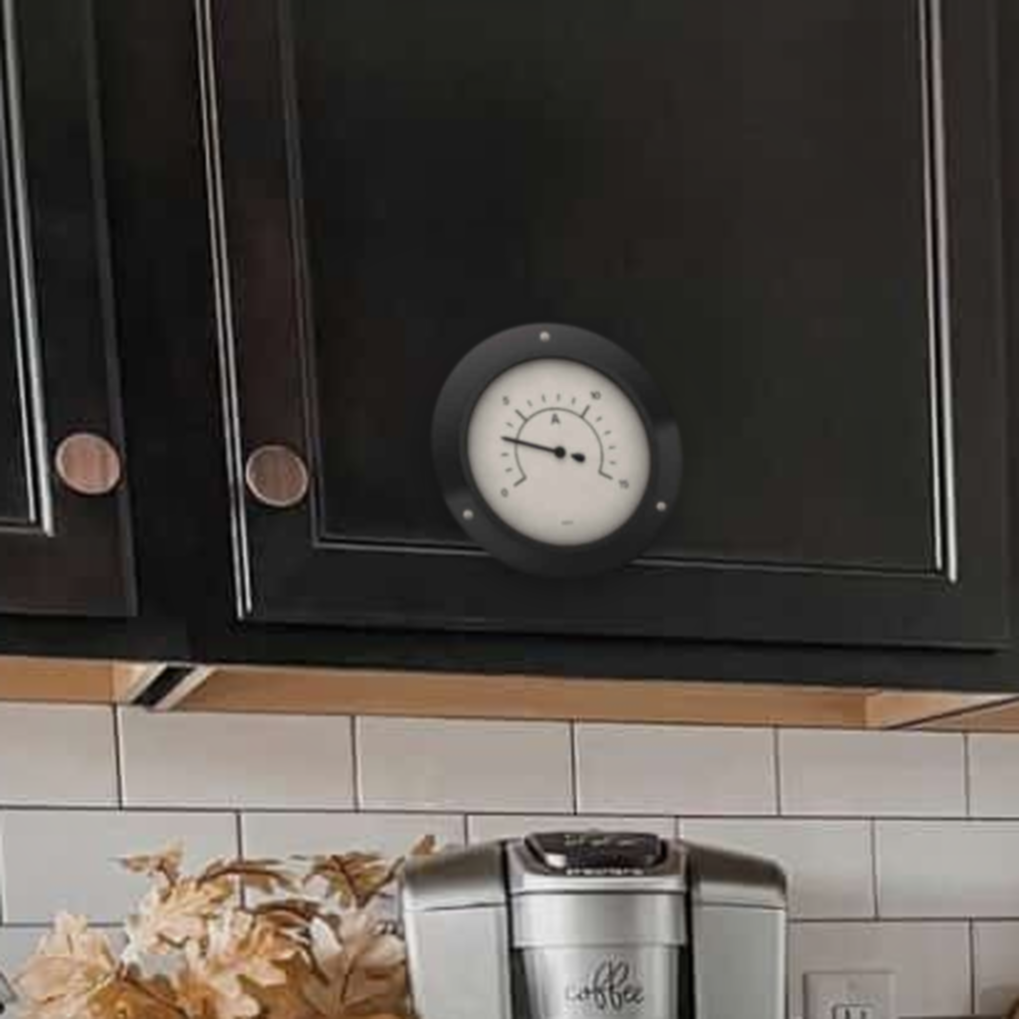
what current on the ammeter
3 A
